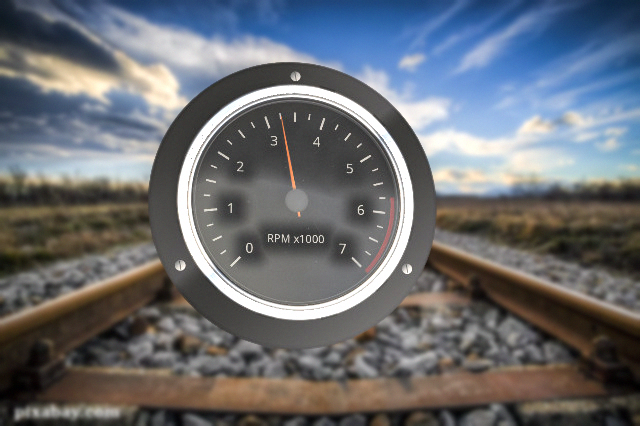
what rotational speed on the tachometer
3250 rpm
